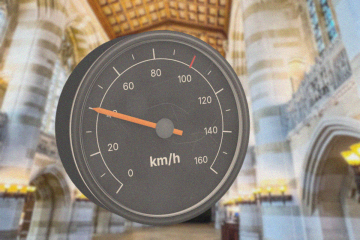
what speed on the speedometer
40 km/h
